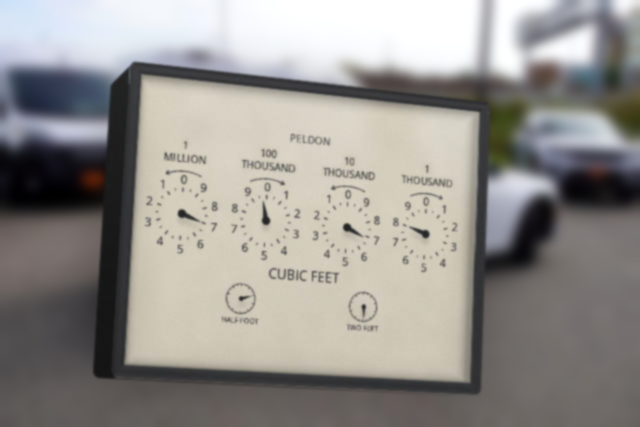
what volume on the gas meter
696800 ft³
